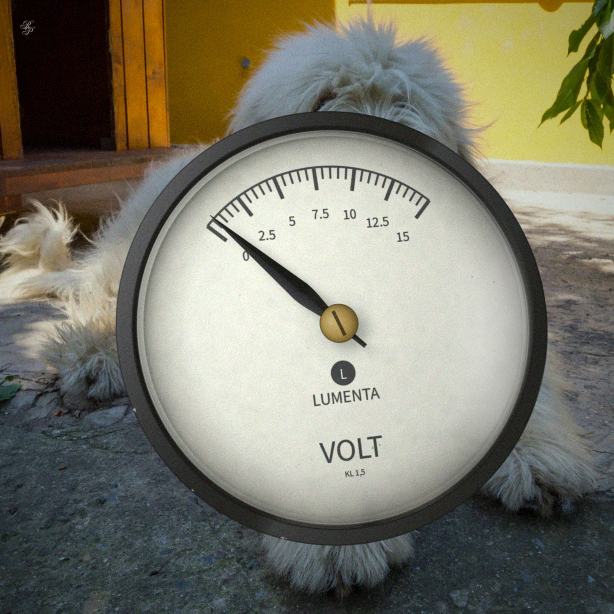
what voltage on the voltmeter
0.5 V
